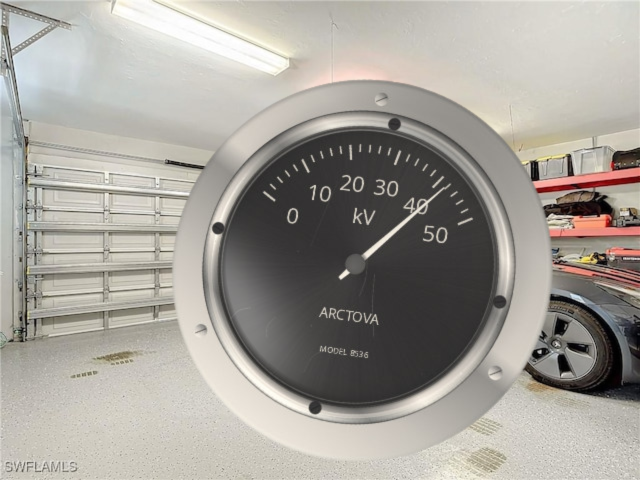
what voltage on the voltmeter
42 kV
